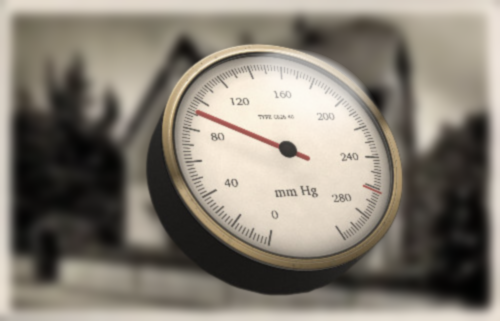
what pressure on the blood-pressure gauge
90 mmHg
